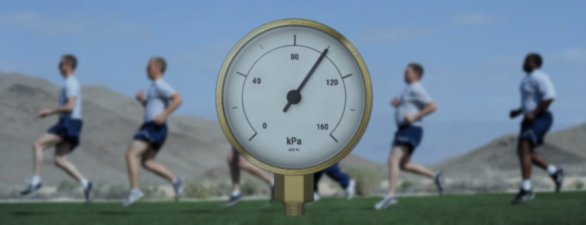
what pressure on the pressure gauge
100 kPa
